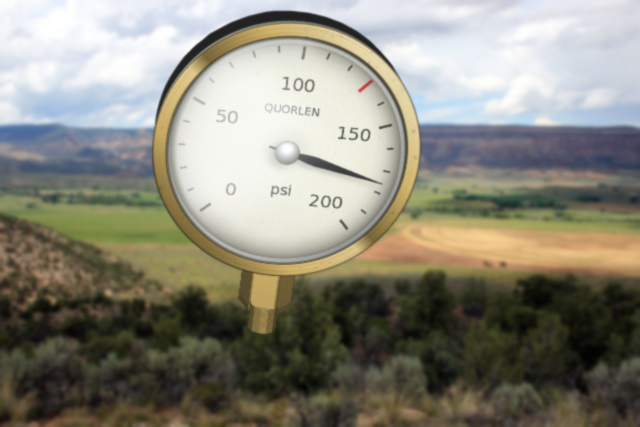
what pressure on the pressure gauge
175 psi
